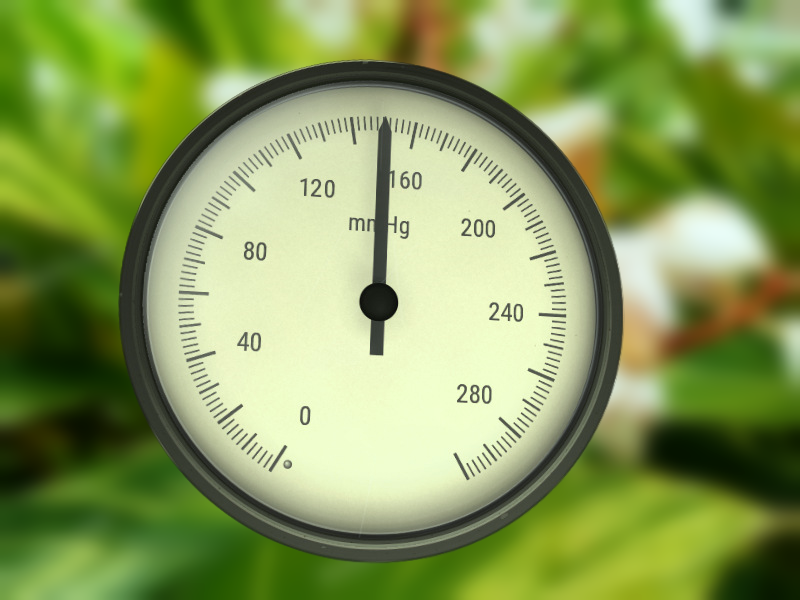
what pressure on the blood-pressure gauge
150 mmHg
